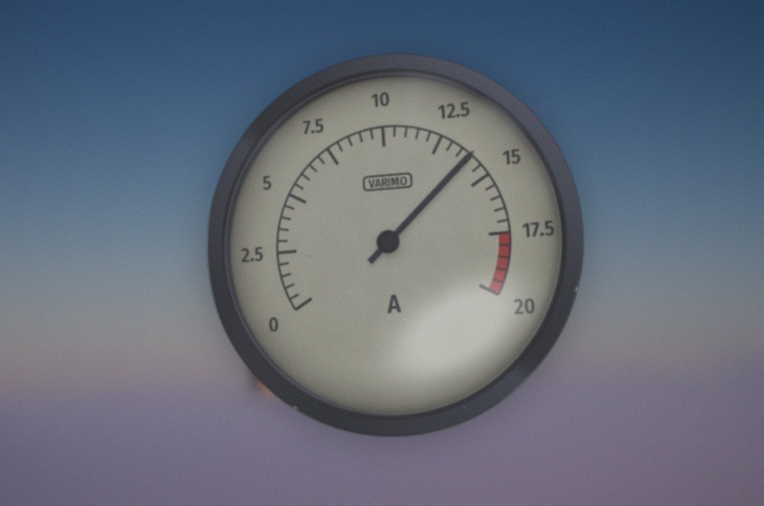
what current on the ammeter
14 A
